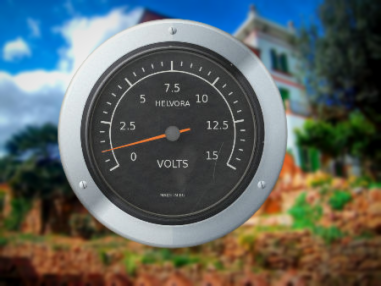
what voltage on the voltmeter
1 V
